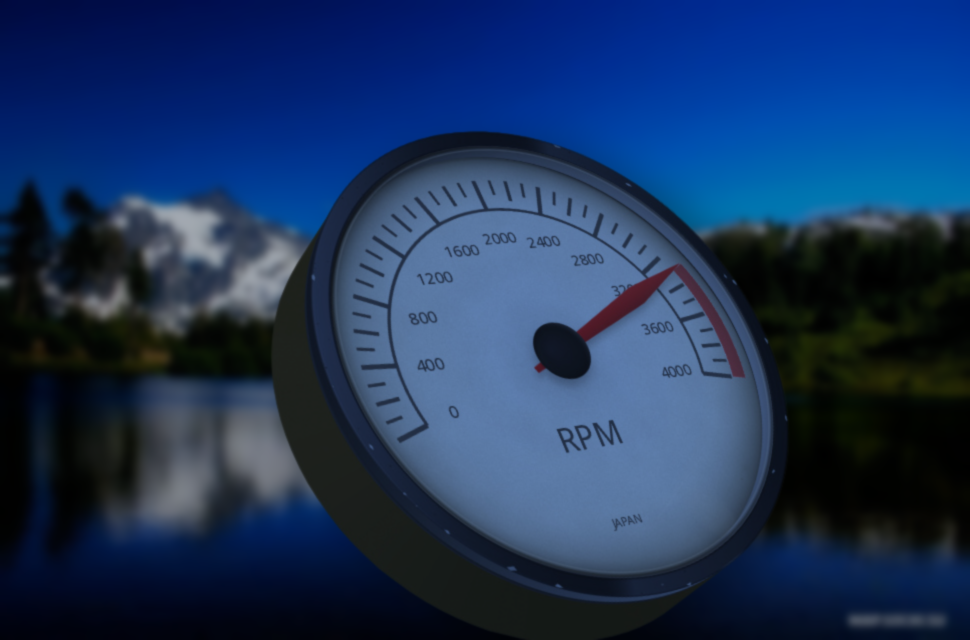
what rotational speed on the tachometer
3300 rpm
